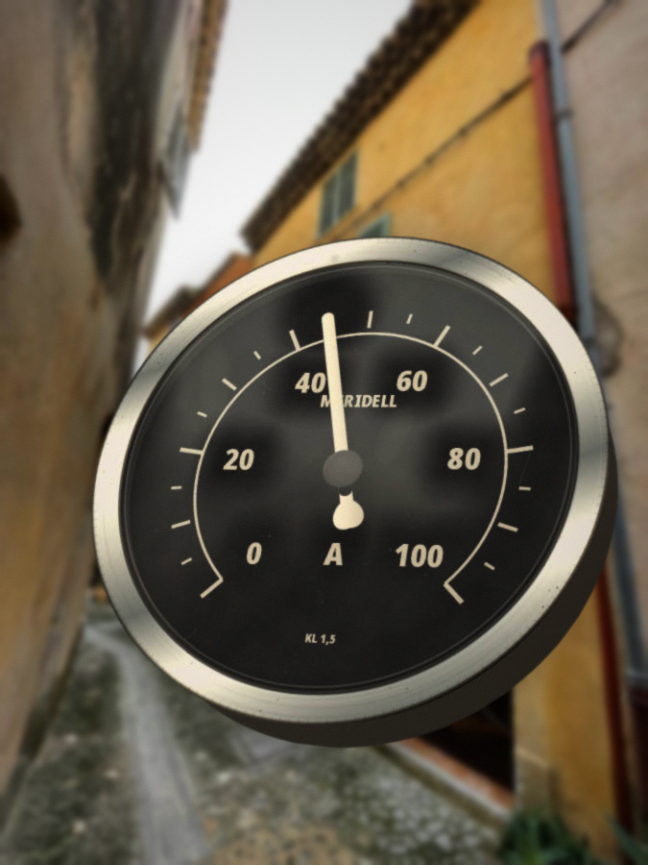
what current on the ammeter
45 A
